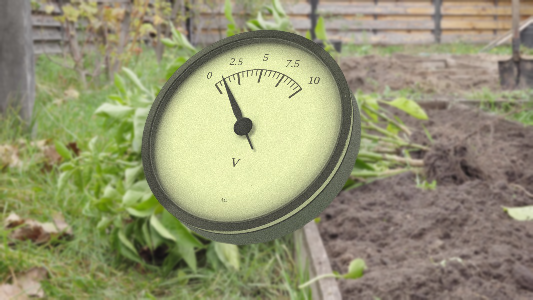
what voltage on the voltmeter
1 V
